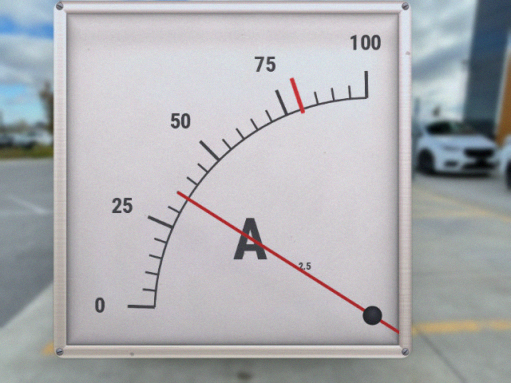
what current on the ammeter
35 A
